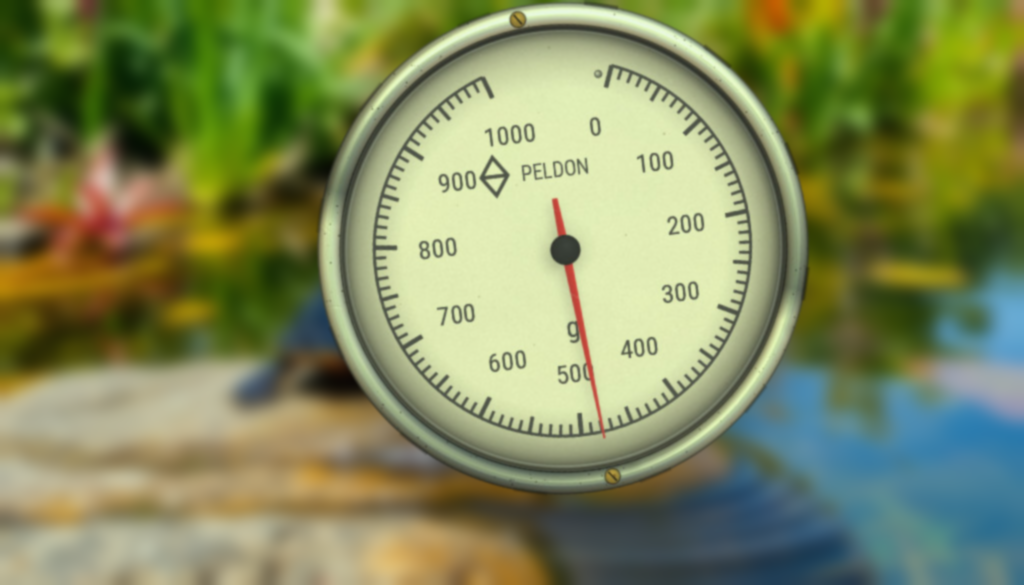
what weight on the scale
480 g
